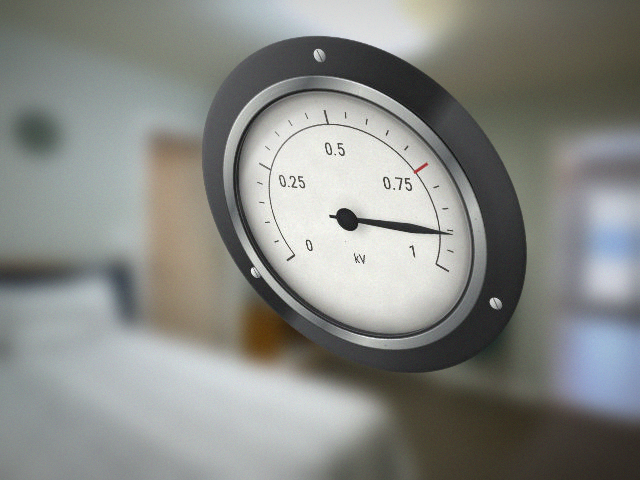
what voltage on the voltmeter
0.9 kV
